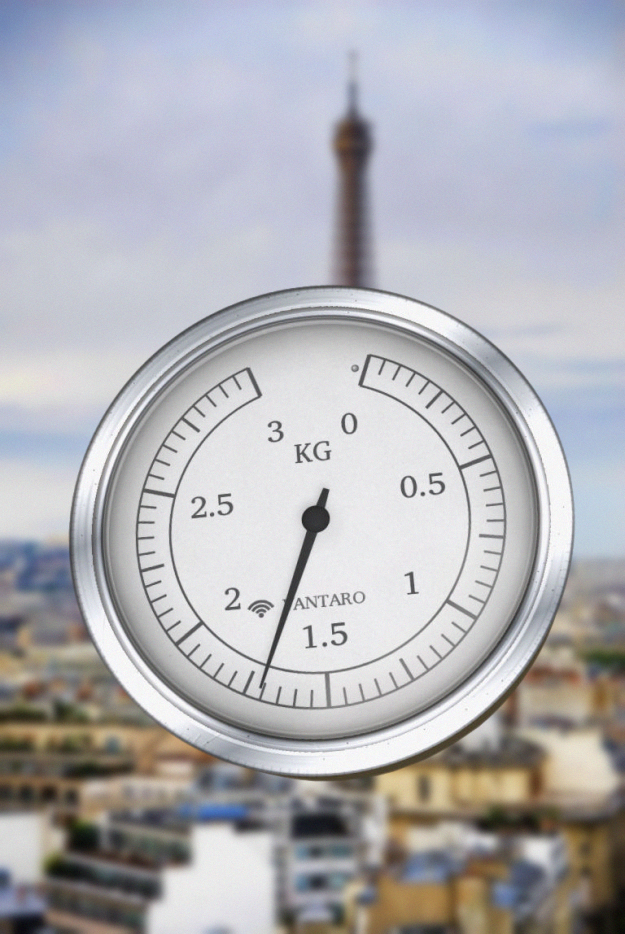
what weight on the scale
1.7 kg
